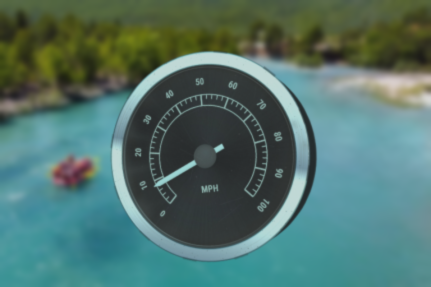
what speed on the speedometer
8 mph
